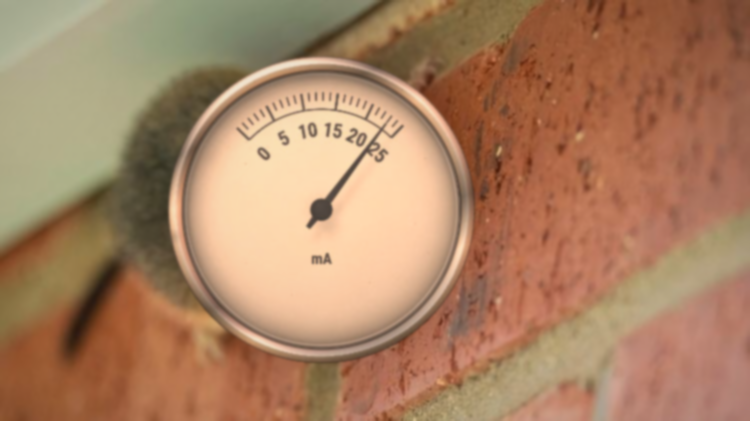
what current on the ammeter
23 mA
